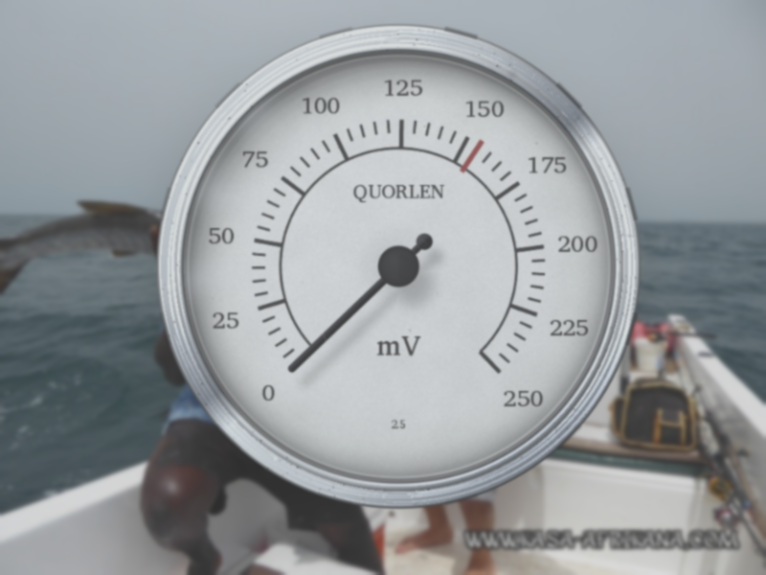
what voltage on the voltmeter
0 mV
